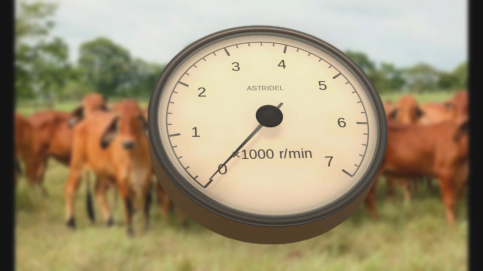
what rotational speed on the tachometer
0 rpm
